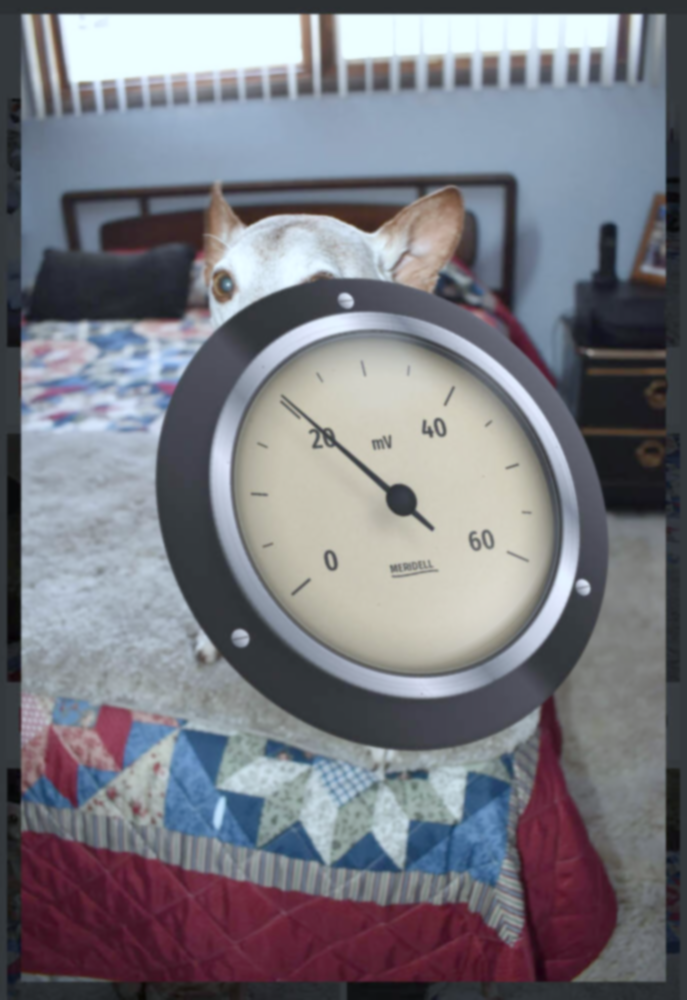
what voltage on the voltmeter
20 mV
